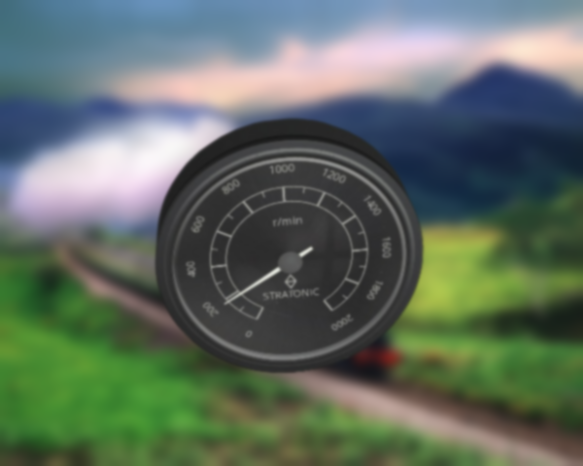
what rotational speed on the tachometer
200 rpm
